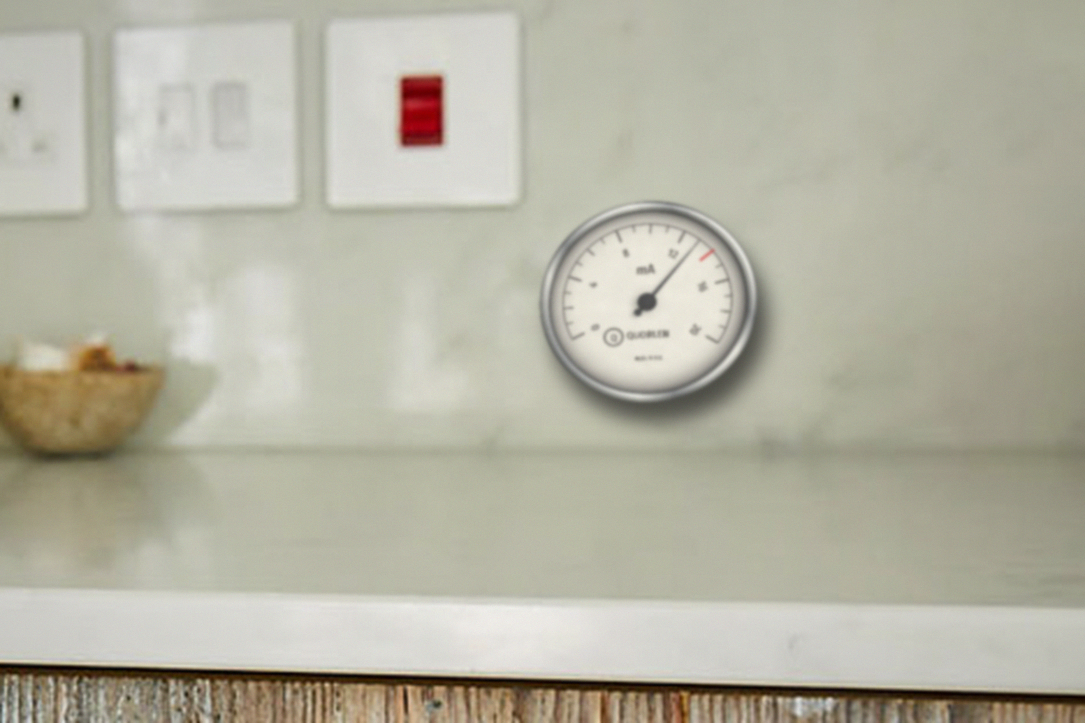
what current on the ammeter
13 mA
